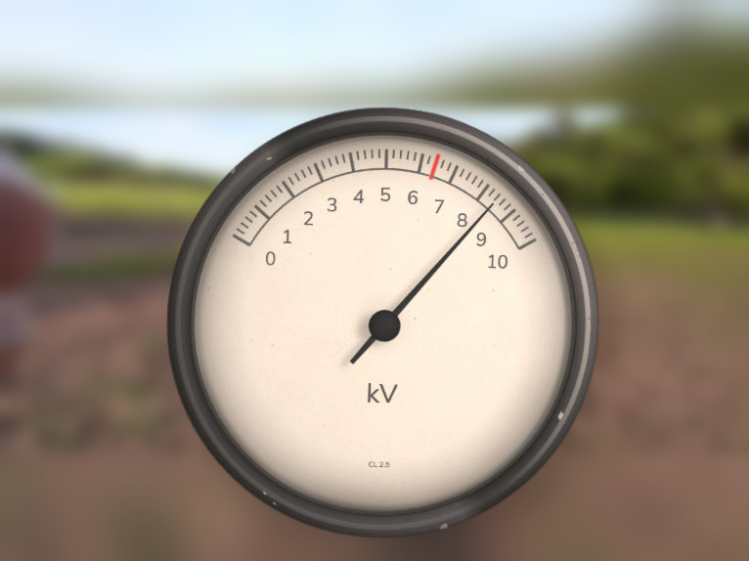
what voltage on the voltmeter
8.4 kV
